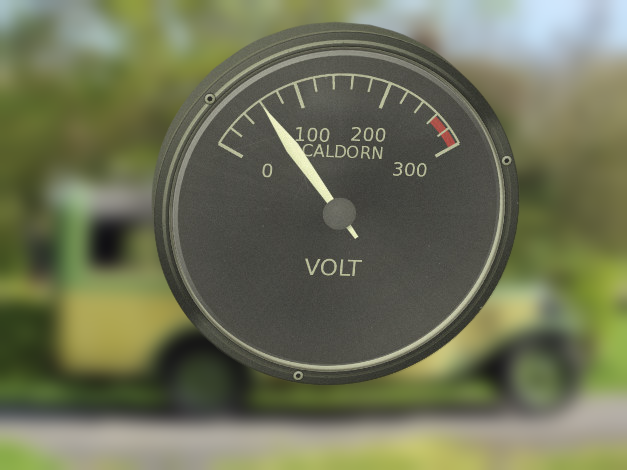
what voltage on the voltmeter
60 V
